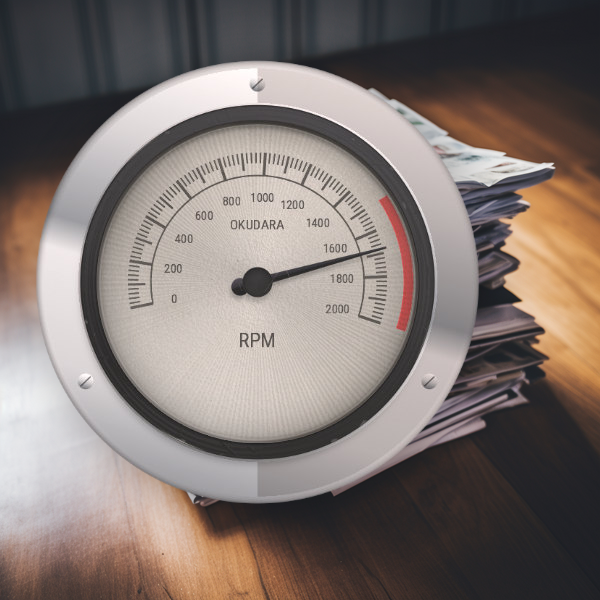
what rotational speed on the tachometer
1680 rpm
